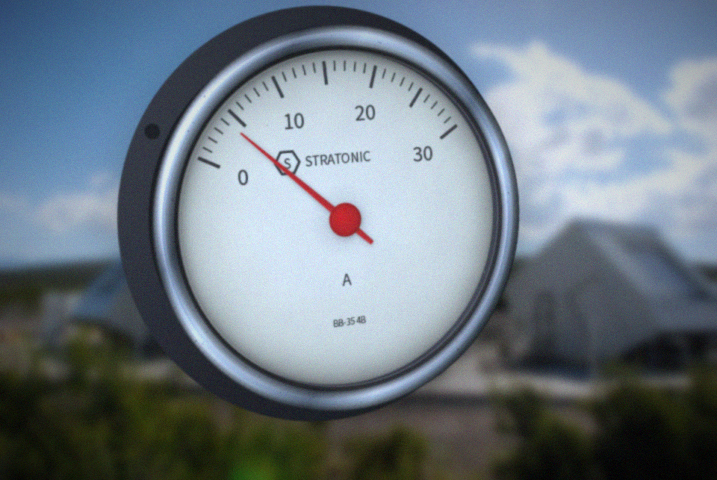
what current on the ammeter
4 A
